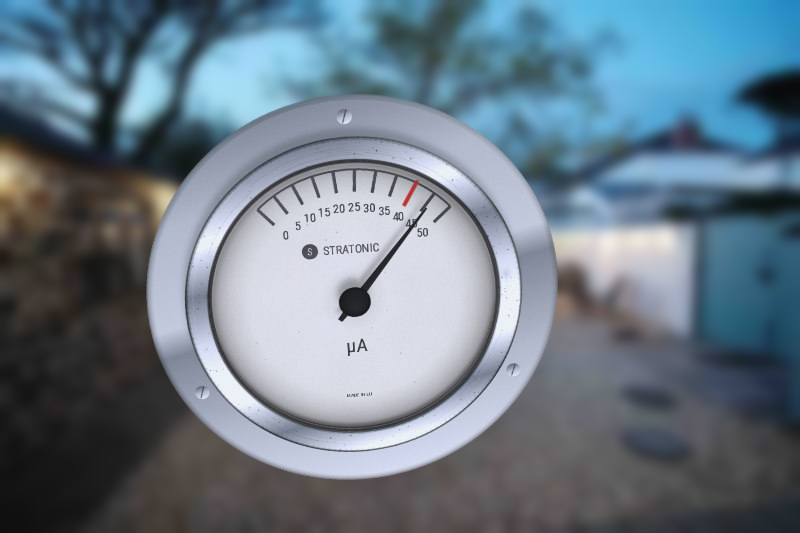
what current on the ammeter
45 µA
